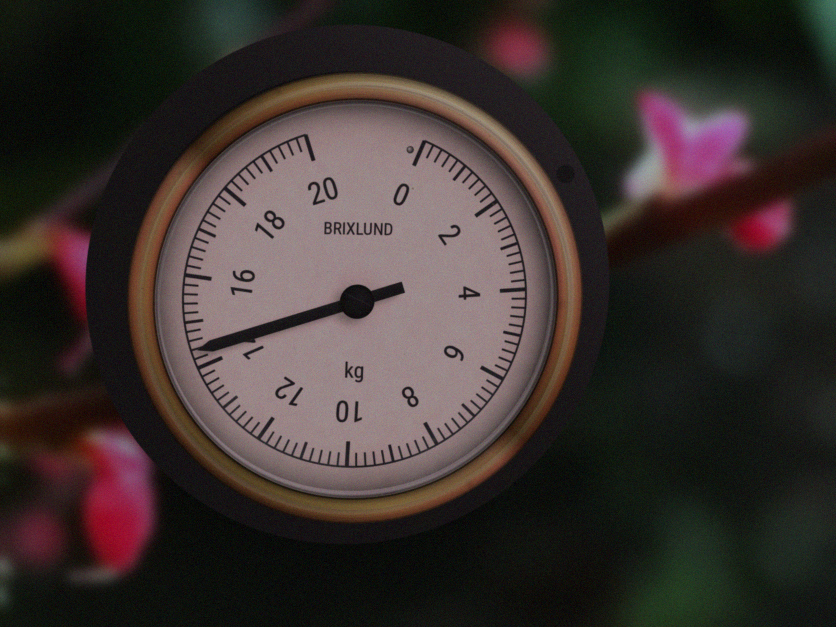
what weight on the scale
14.4 kg
